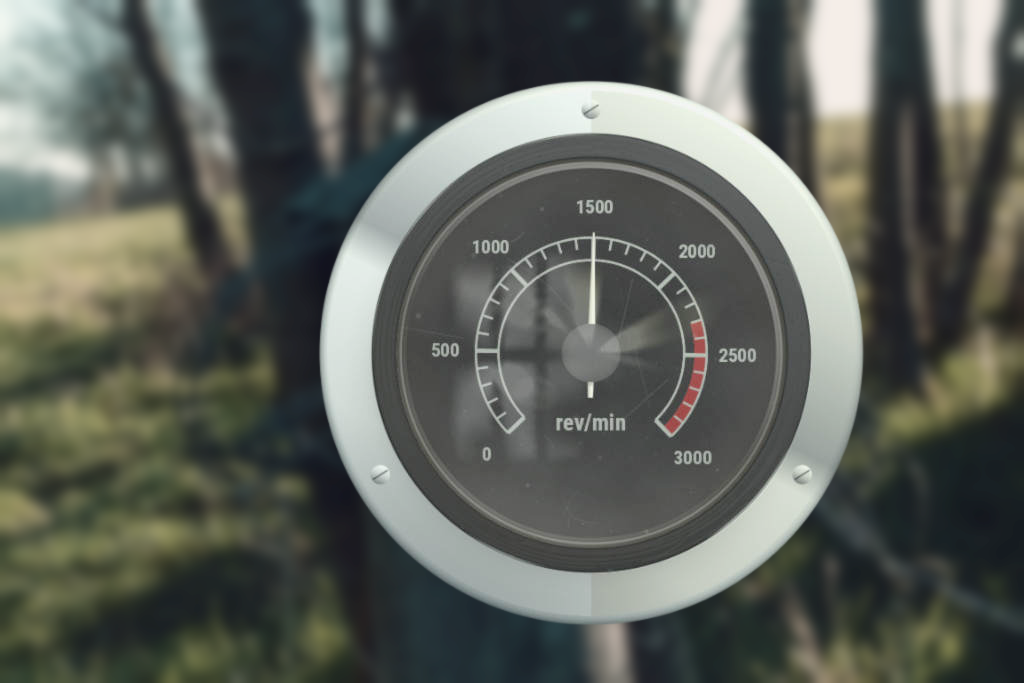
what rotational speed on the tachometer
1500 rpm
